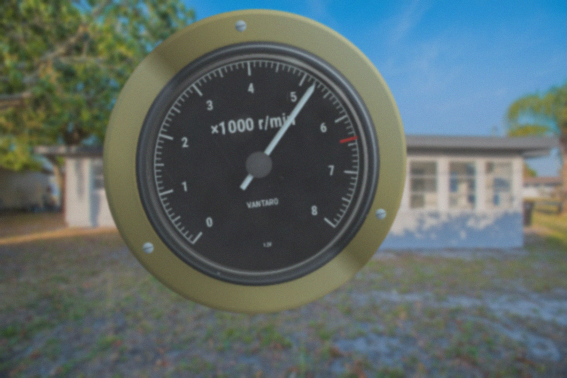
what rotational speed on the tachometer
5200 rpm
